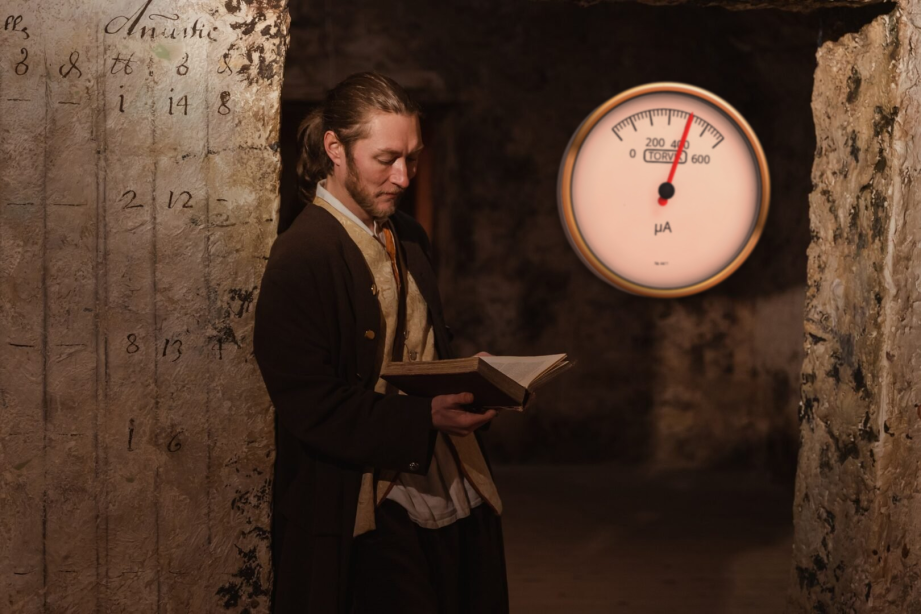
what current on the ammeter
400 µA
